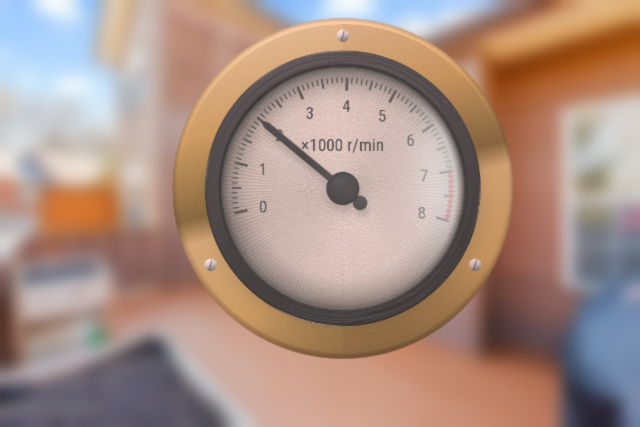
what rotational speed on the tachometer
2000 rpm
